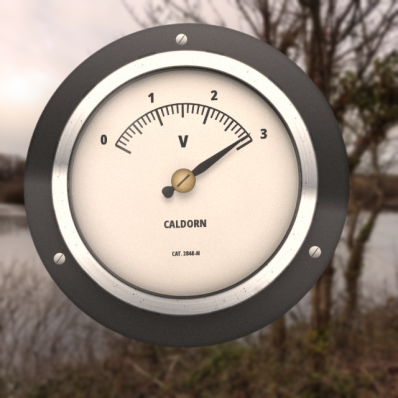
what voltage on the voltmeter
2.9 V
